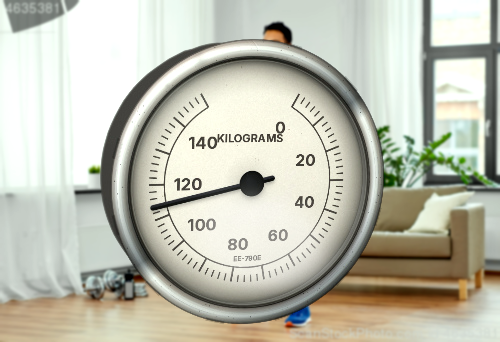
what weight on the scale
114 kg
